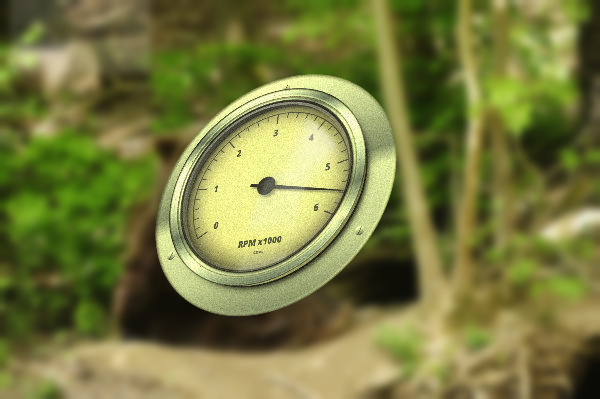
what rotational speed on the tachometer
5600 rpm
